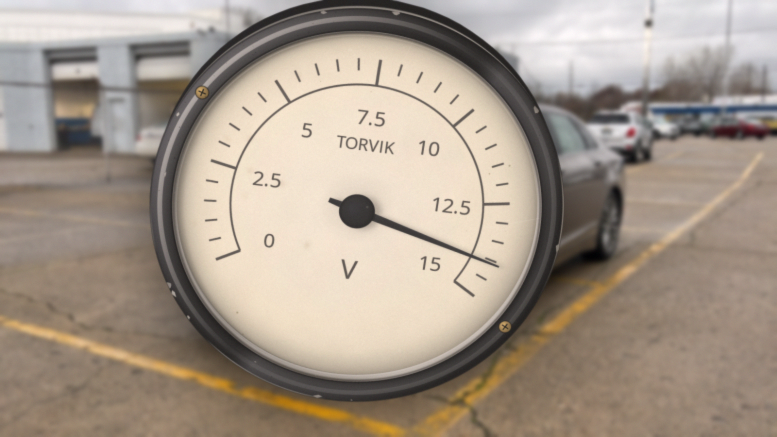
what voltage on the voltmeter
14 V
